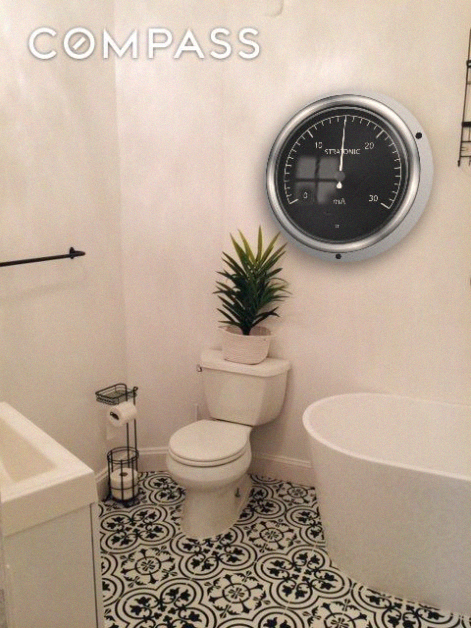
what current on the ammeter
15 mA
